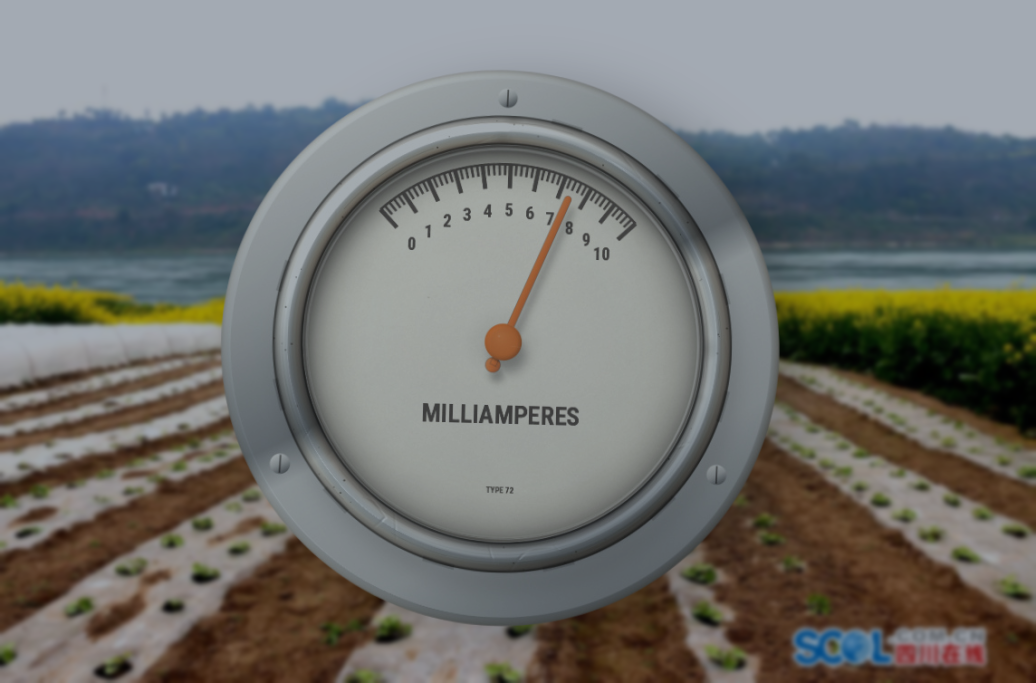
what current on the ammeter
7.4 mA
